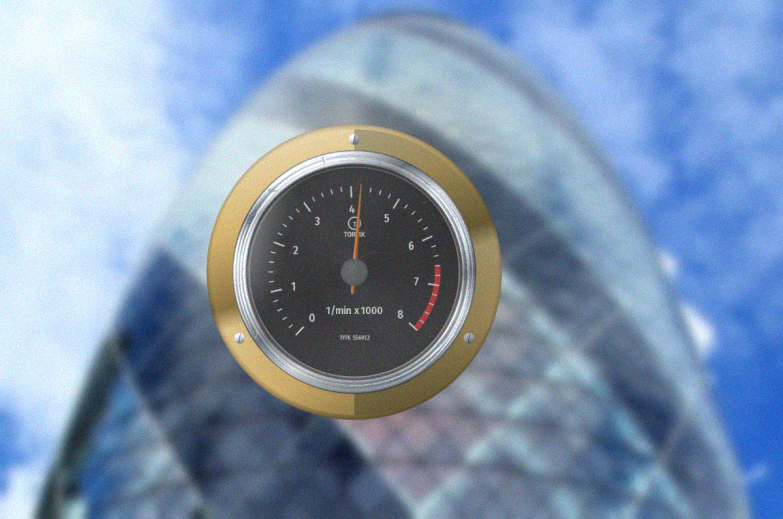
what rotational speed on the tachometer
4200 rpm
